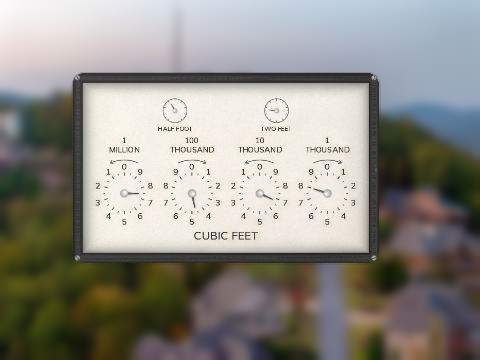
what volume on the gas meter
746800 ft³
